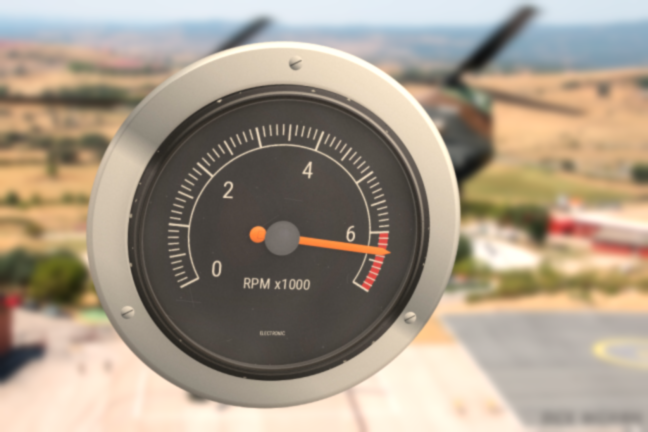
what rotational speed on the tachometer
6300 rpm
